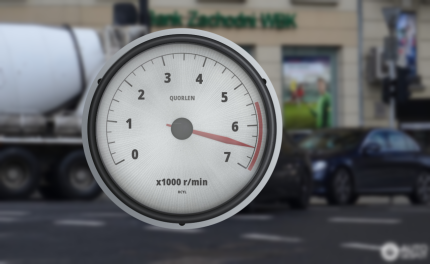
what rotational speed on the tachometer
6500 rpm
